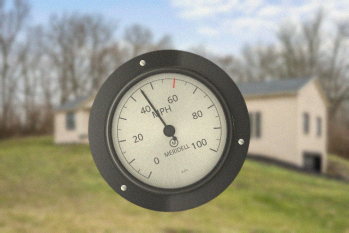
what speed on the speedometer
45 mph
